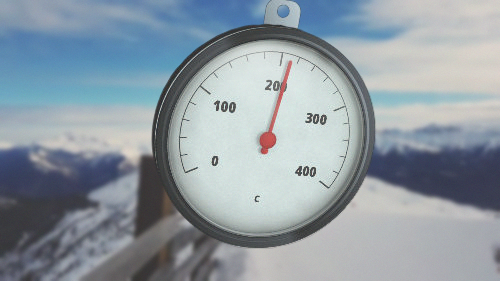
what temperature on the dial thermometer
210 °C
